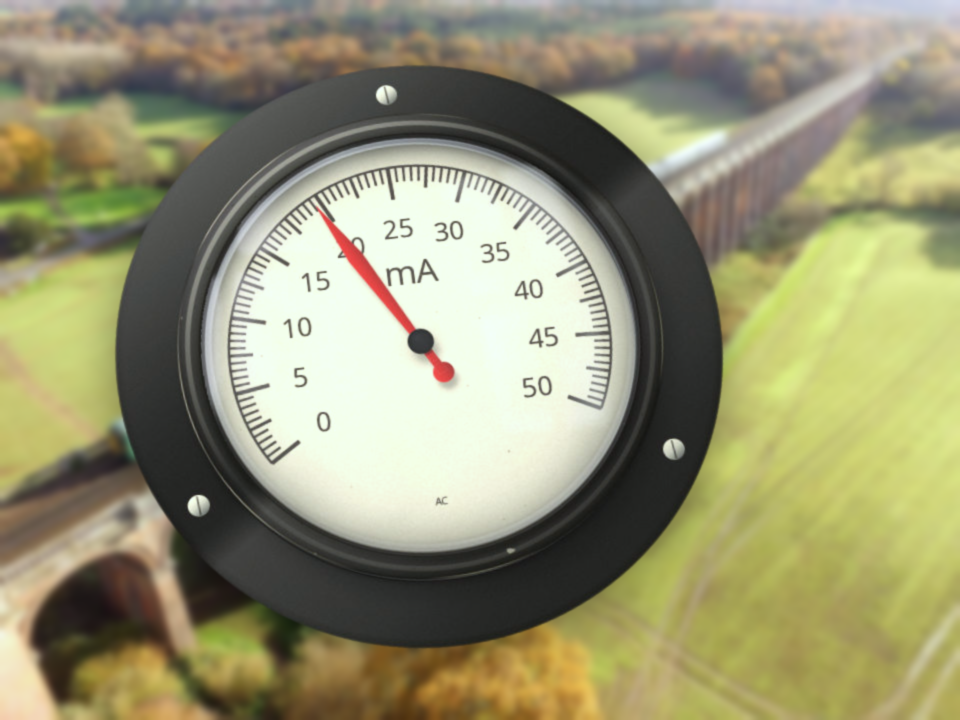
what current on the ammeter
19.5 mA
